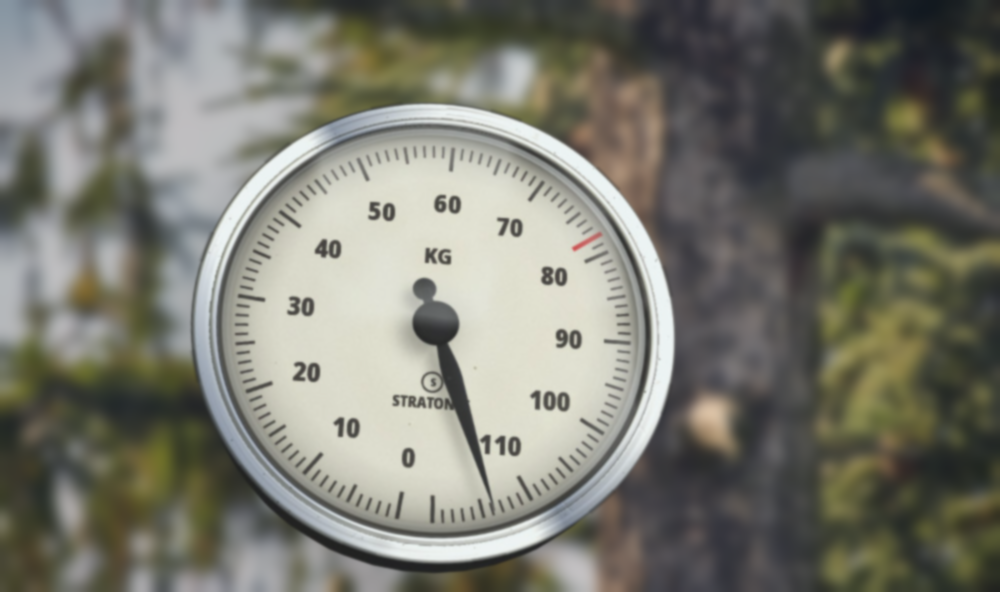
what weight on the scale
114 kg
